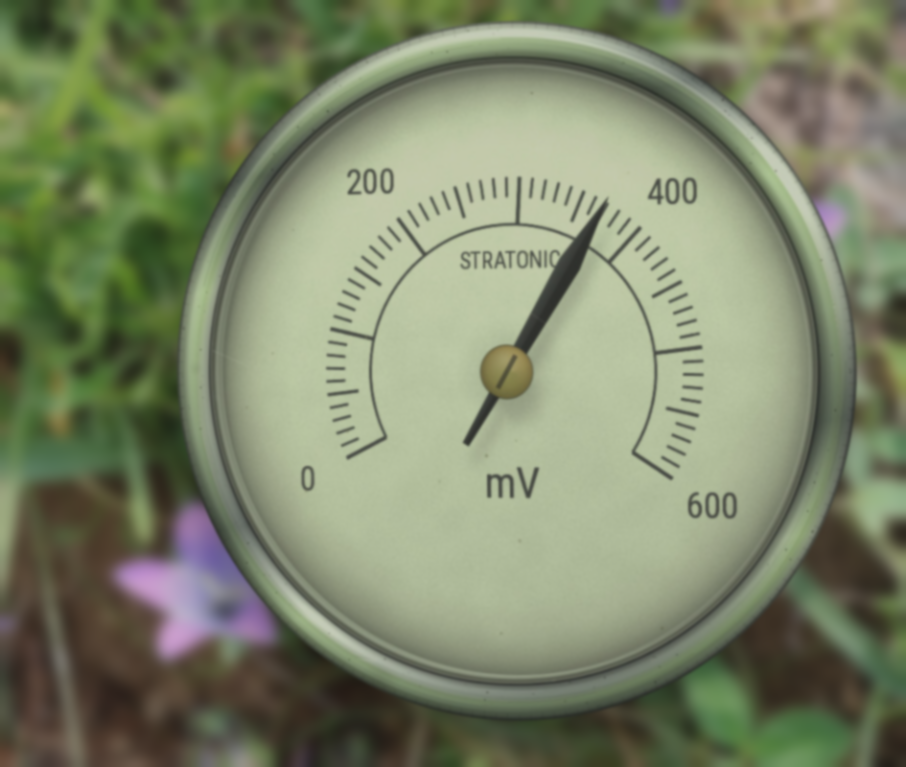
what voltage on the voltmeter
370 mV
